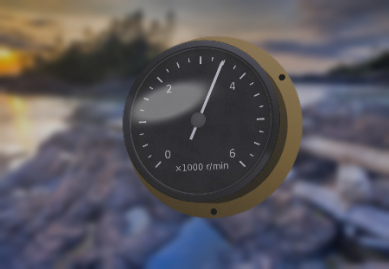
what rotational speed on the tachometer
3500 rpm
